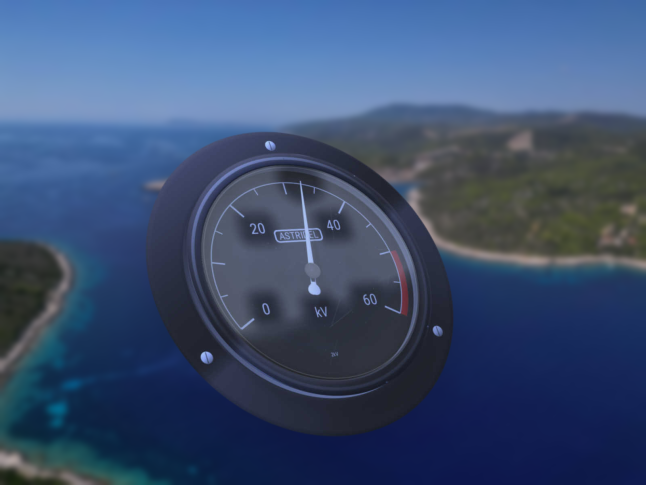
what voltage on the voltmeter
32.5 kV
